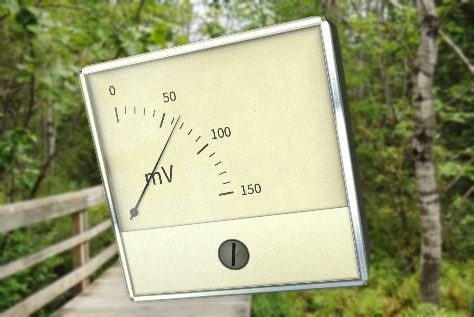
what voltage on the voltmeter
65 mV
